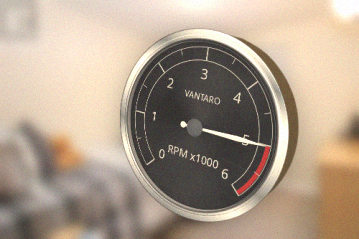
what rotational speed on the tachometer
5000 rpm
